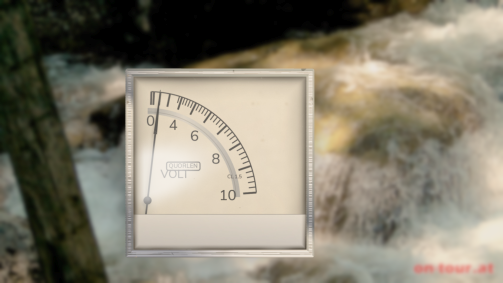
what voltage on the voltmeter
2 V
